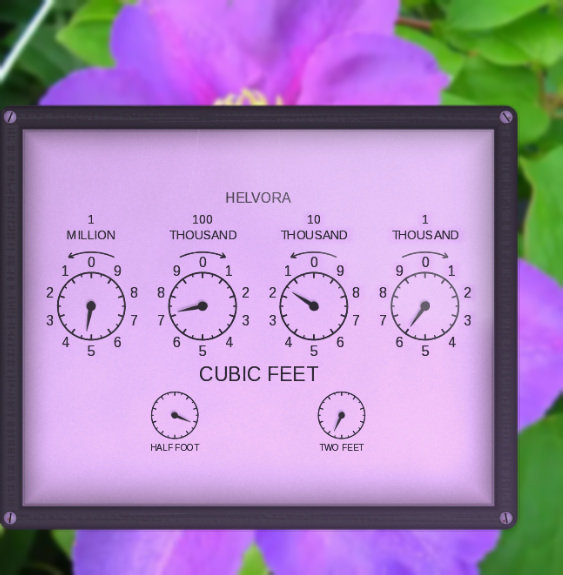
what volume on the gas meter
471600 ft³
